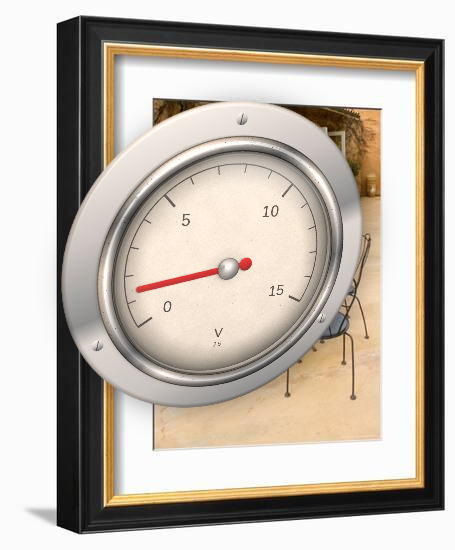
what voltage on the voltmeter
1.5 V
